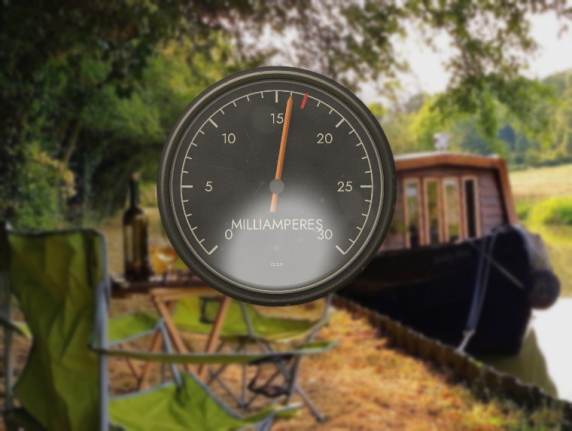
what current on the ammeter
16 mA
